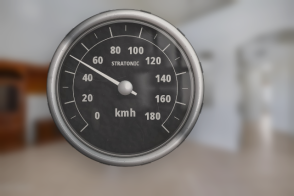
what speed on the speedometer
50 km/h
